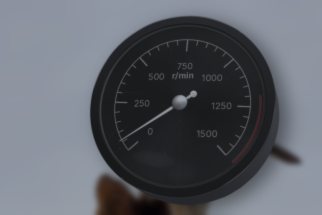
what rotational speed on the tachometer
50 rpm
